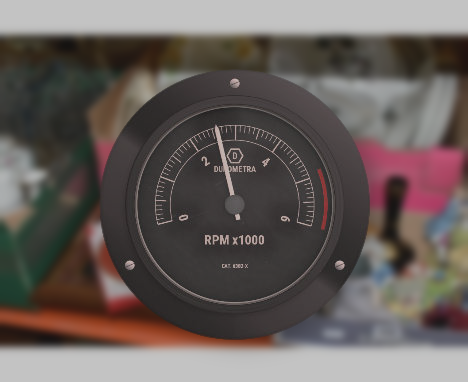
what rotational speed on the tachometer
2600 rpm
